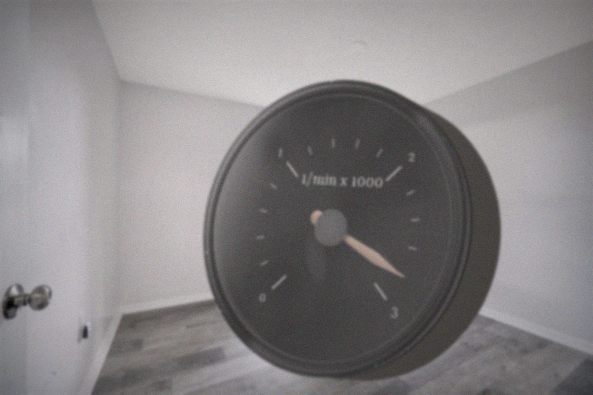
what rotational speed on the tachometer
2800 rpm
